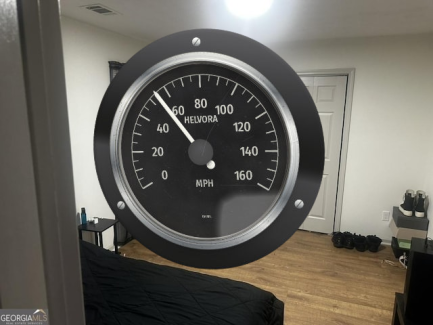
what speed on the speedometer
55 mph
